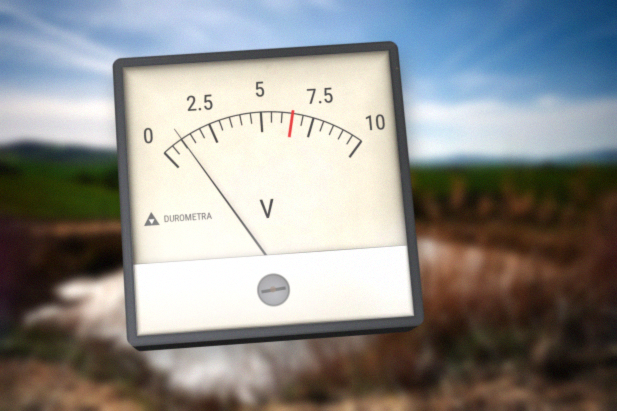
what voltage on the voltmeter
1 V
